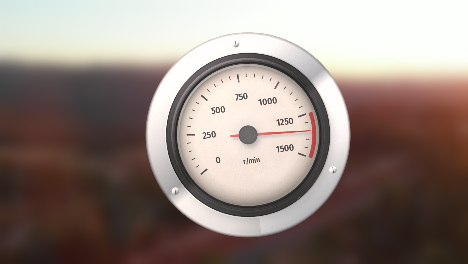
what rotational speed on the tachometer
1350 rpm
